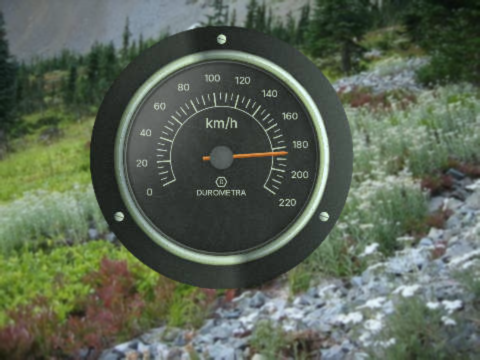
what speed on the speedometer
185 km/h
